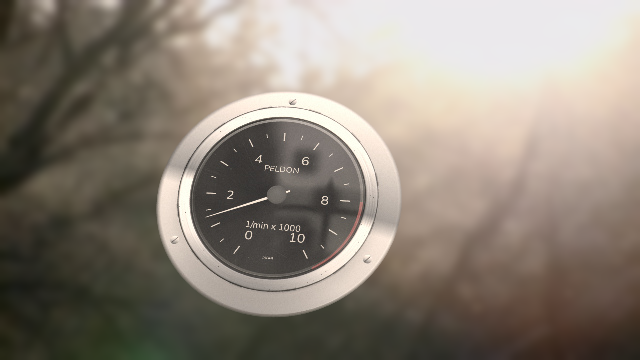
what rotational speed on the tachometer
1250 rpm
